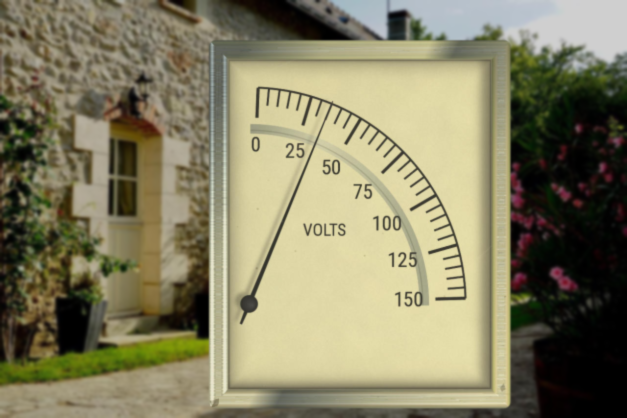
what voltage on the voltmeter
35 V
